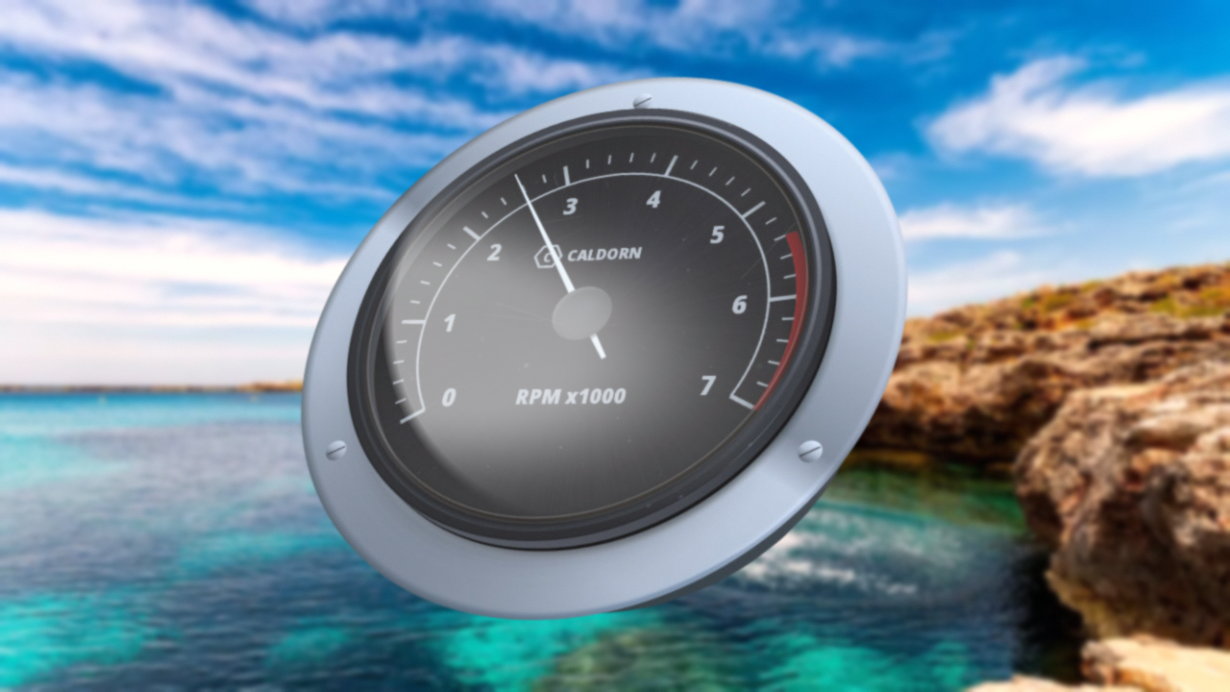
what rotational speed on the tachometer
2600 rpm
